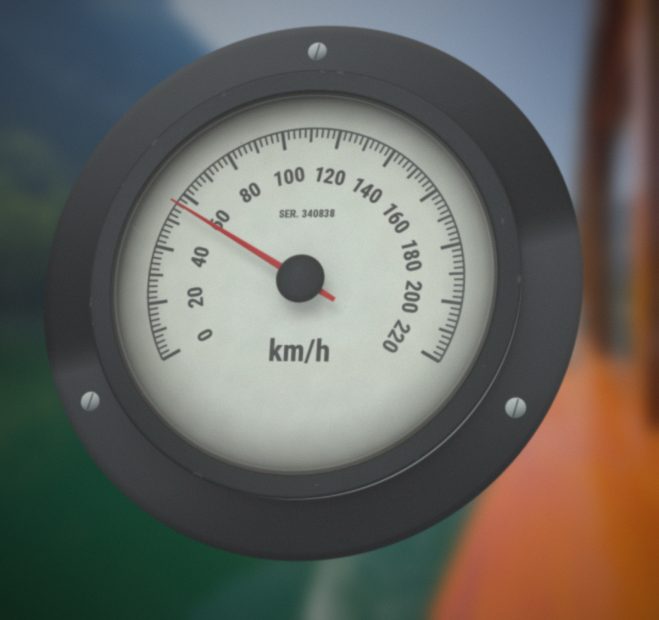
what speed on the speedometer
56 km/h
